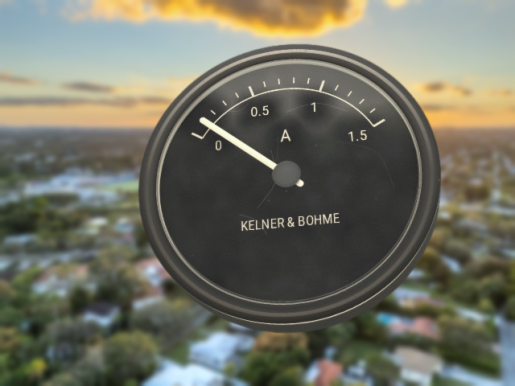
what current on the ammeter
0.1 A
